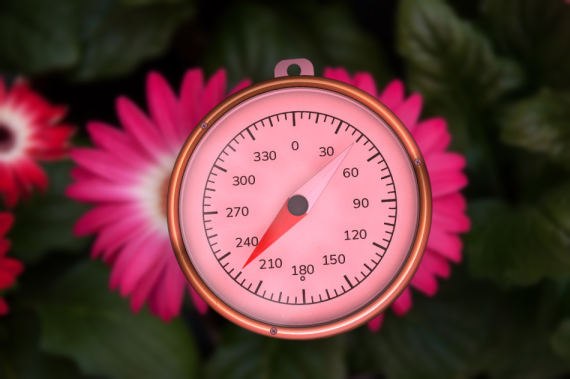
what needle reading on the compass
225 °
